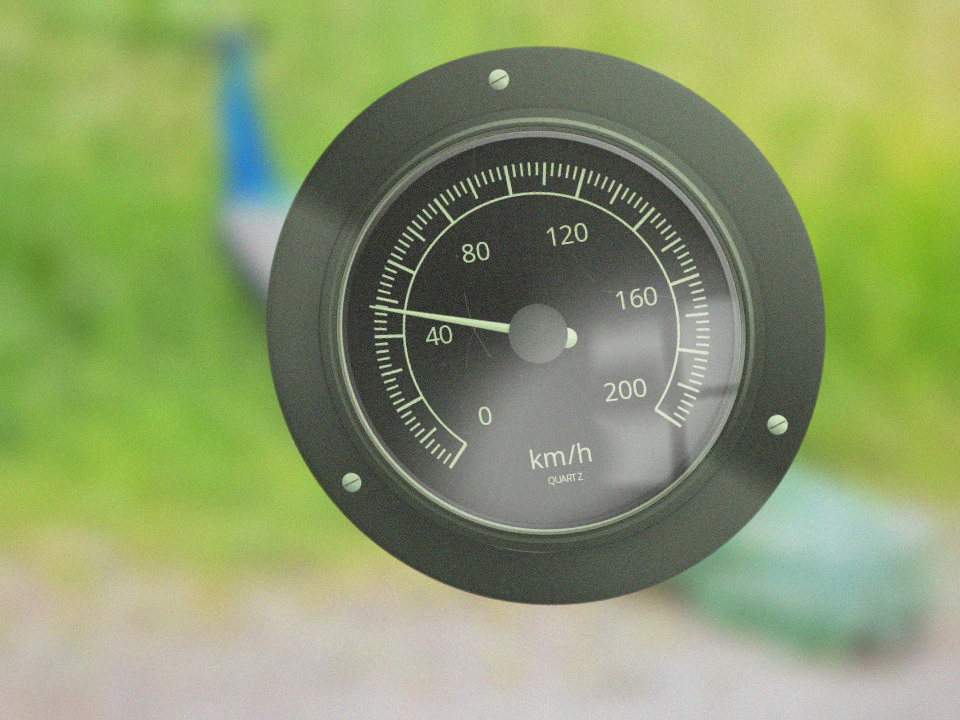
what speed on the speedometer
48 km/h
